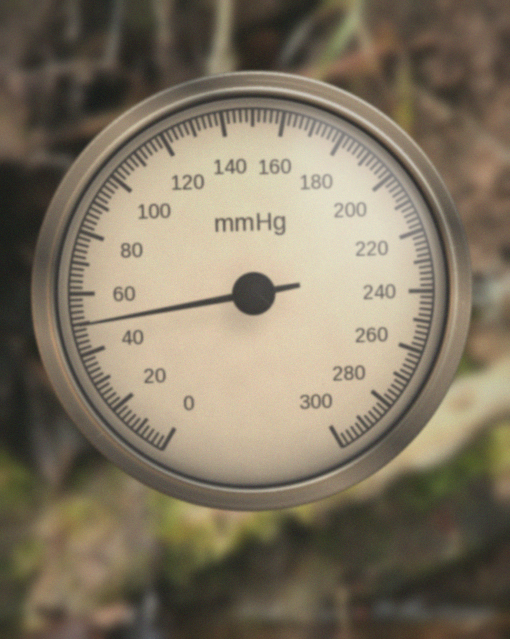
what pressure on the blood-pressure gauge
50 mmHg
